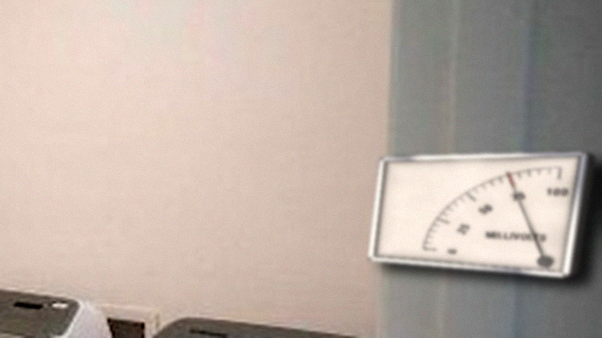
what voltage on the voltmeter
75 mV
